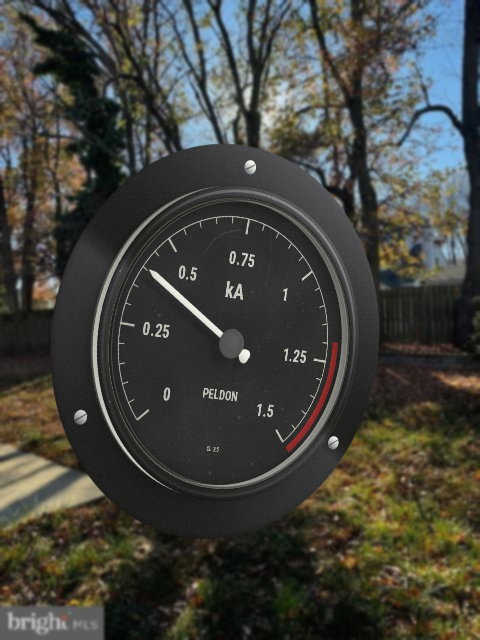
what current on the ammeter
0.4 kA
